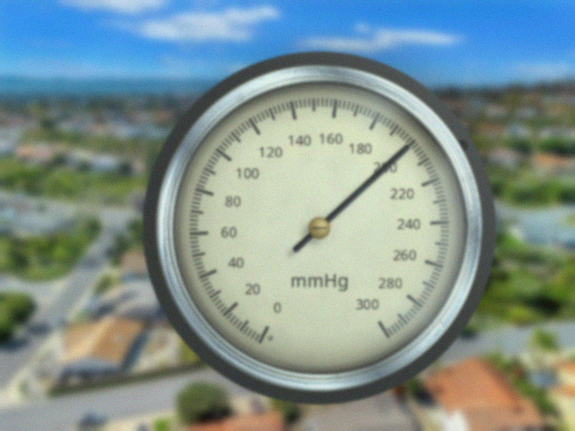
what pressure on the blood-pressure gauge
200 mmHg
